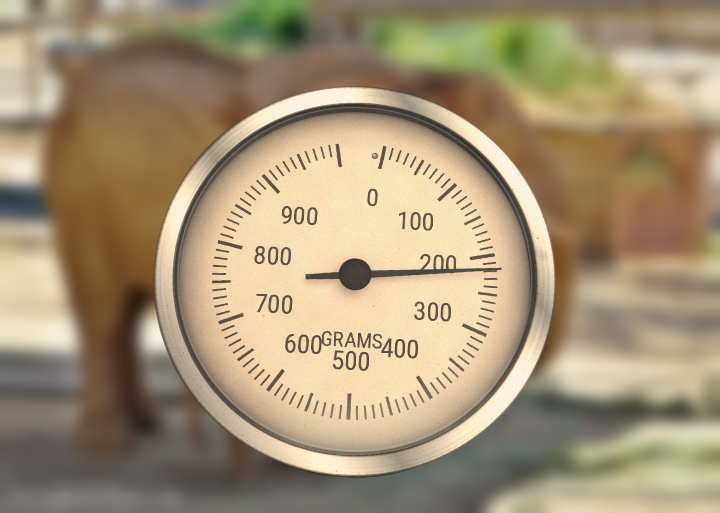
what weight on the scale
220 g
